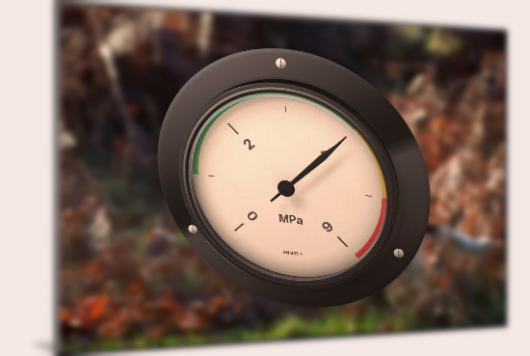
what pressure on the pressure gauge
4 MPa
